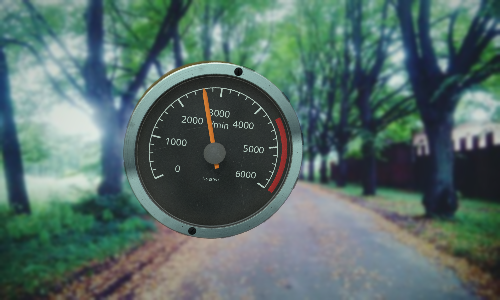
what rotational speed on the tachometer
2600 rpm
